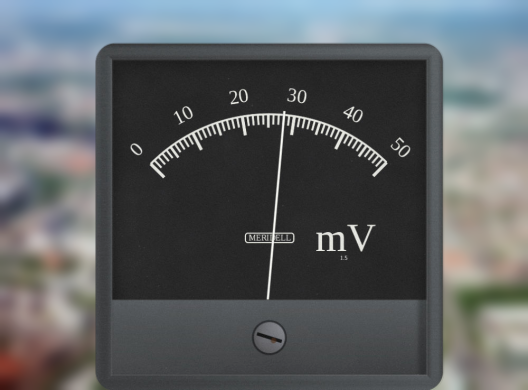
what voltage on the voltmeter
28 mV
